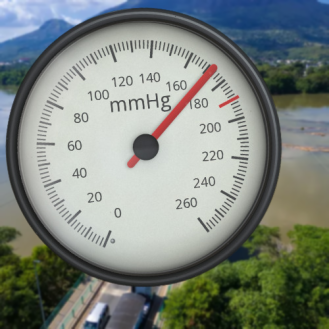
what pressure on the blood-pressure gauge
172 mmHg
